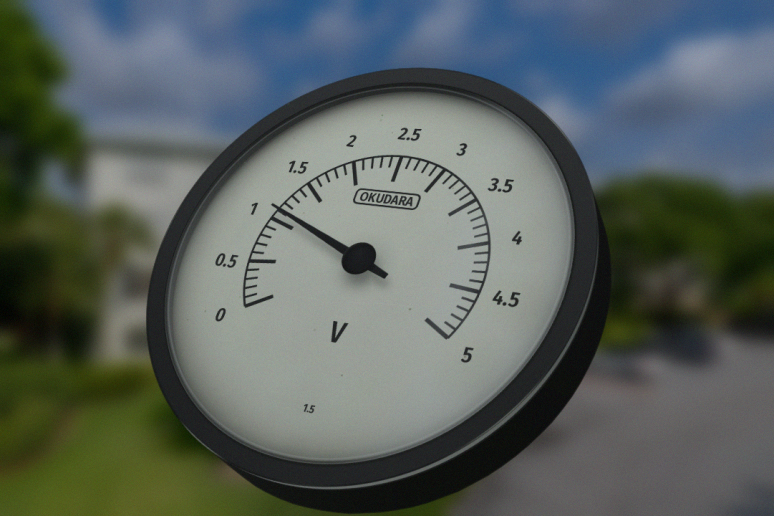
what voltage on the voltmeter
1.1 V
